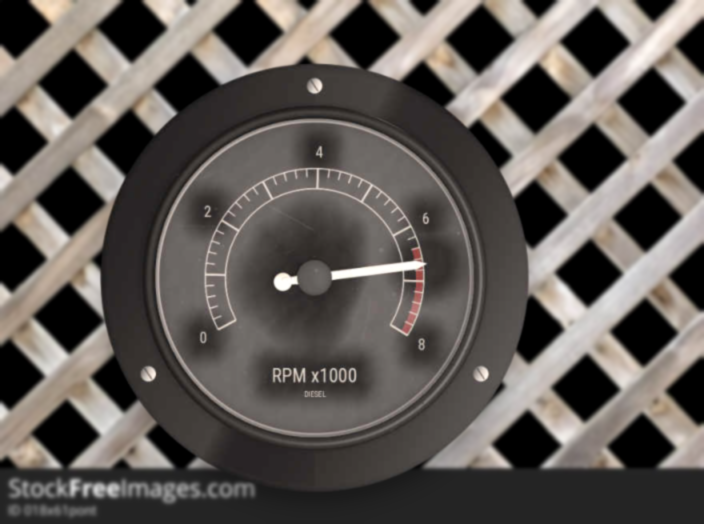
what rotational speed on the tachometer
6700 rpm
